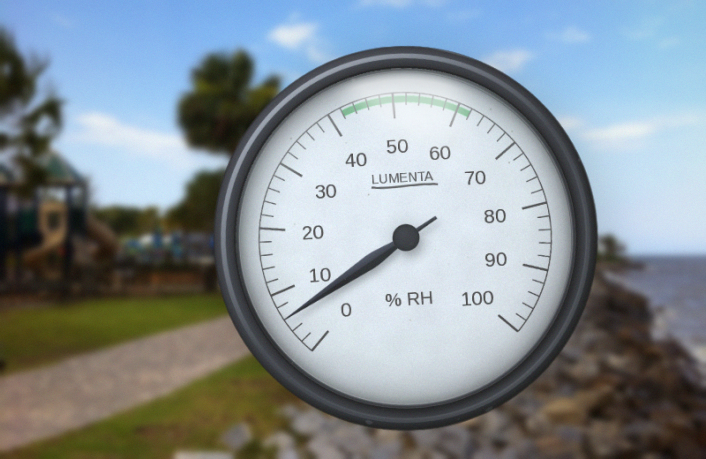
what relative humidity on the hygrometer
6 %
